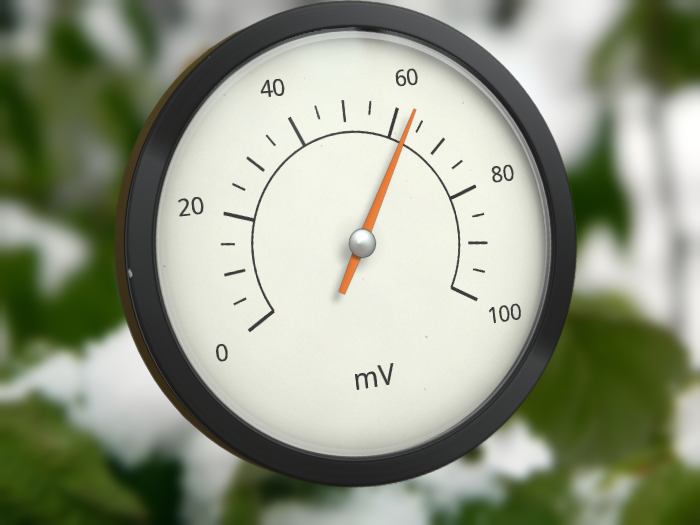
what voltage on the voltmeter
62.5 mV
